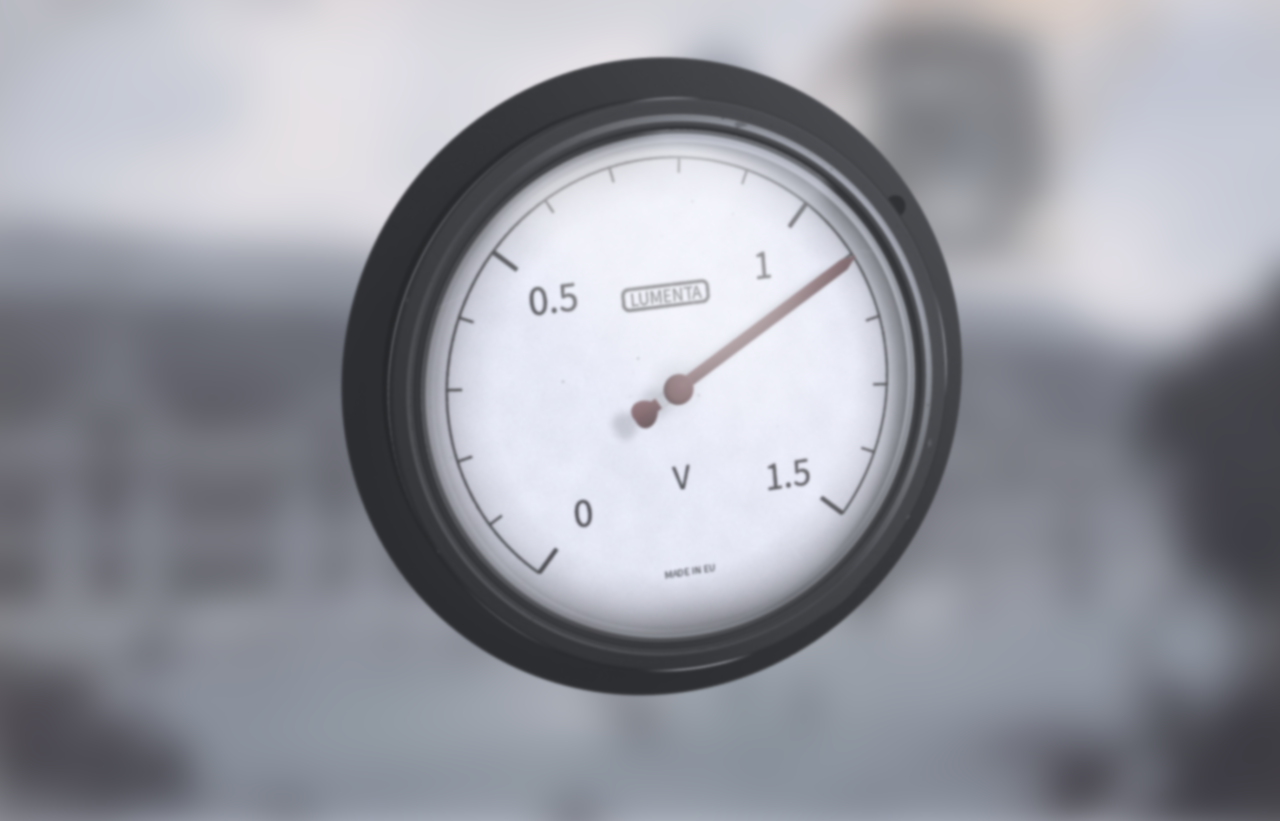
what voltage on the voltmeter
1.1 V
